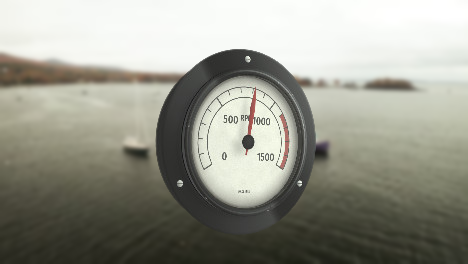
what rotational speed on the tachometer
800 rpm
